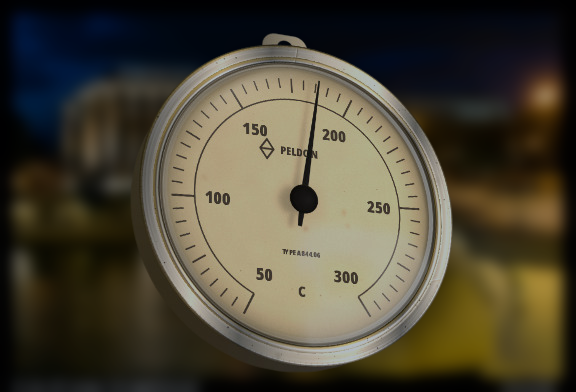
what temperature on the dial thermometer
185 °C
